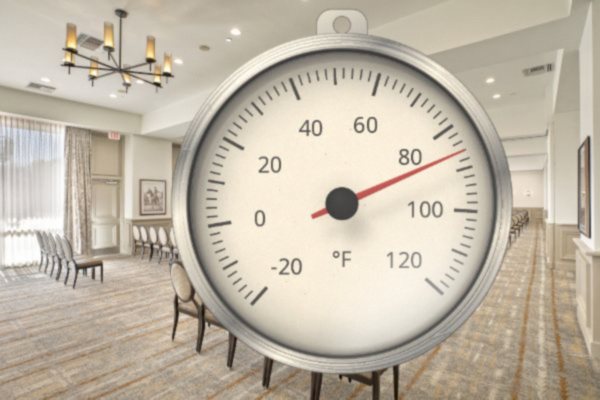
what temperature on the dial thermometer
86 °F
